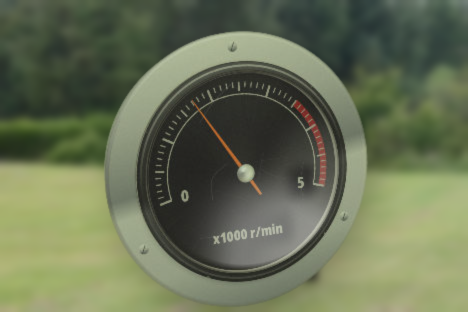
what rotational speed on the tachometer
1700 rpm
